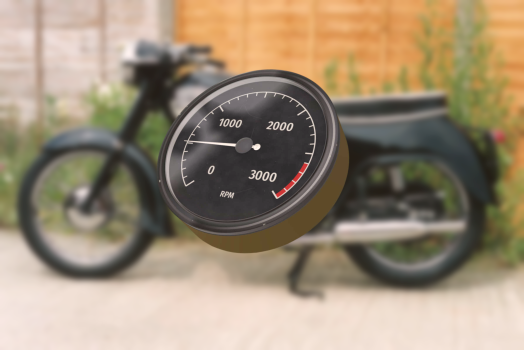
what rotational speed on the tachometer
500 rpm
